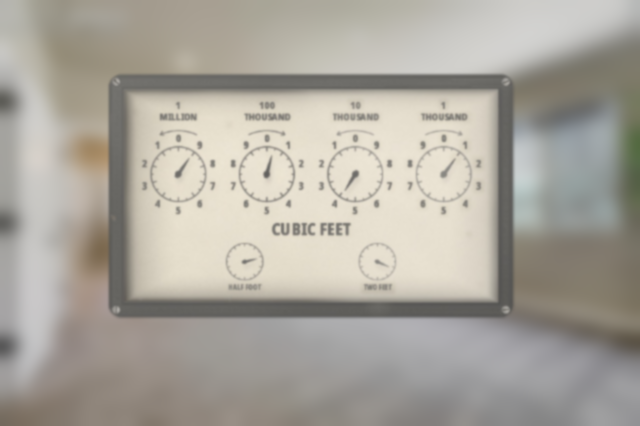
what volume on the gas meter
904100 ft³
